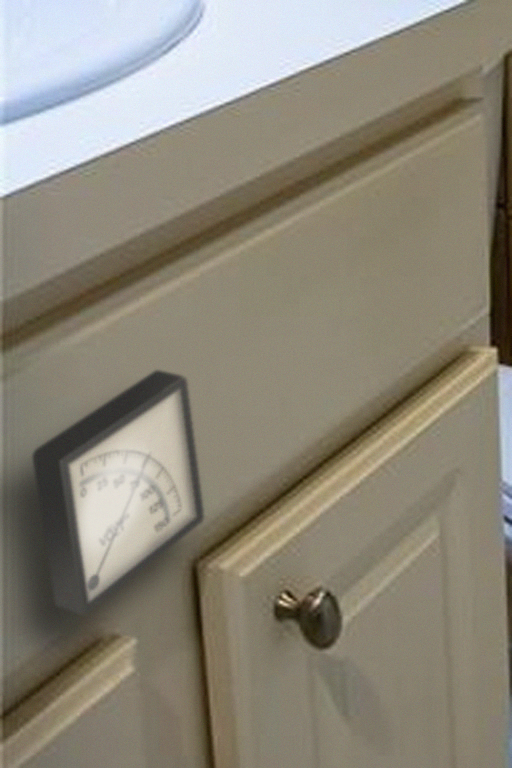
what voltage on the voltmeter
75 V
